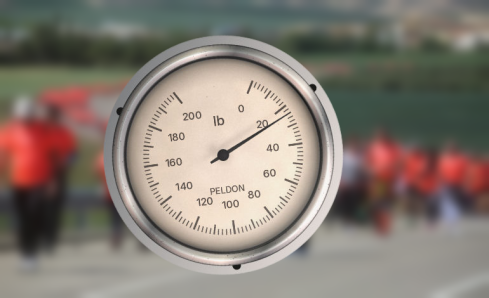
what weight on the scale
24 lb
